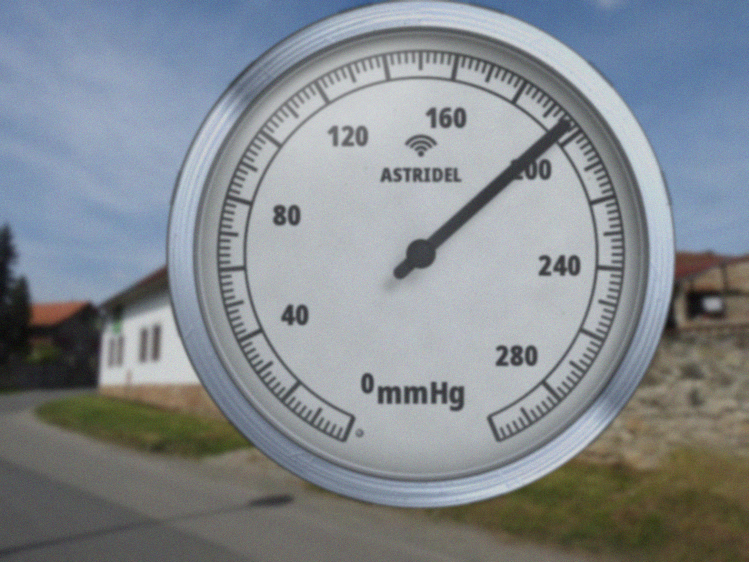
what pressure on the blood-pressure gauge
196 mmHg
